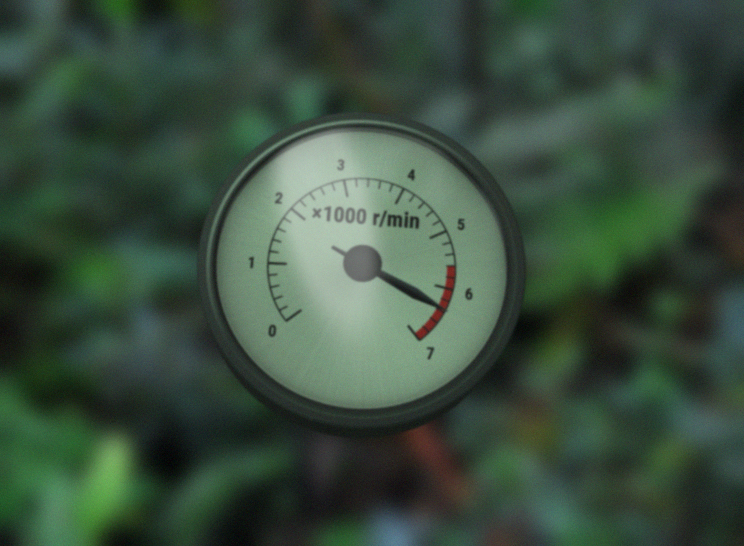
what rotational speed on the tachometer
6400 rpm
